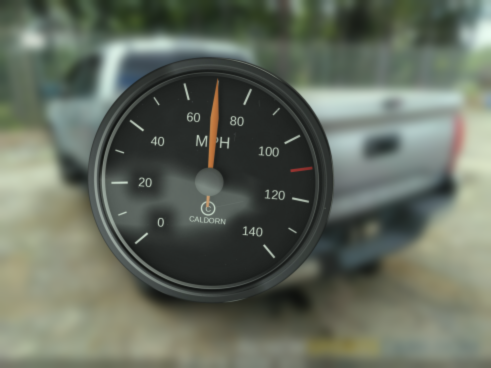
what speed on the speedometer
70 mph
